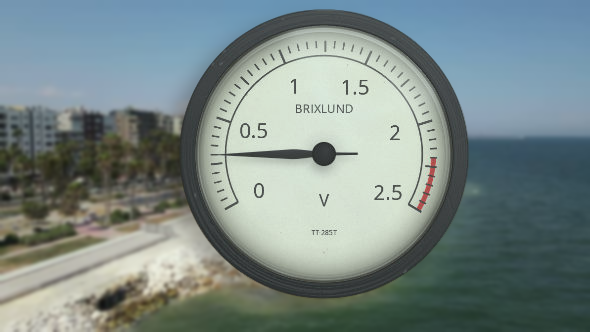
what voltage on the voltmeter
0.3 V
